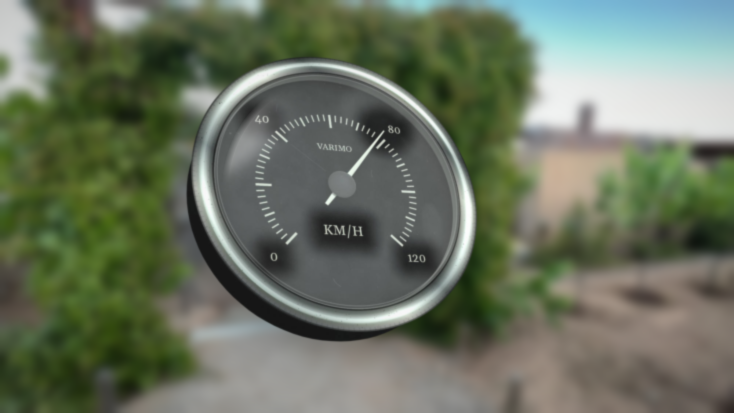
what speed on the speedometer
78 km/h
